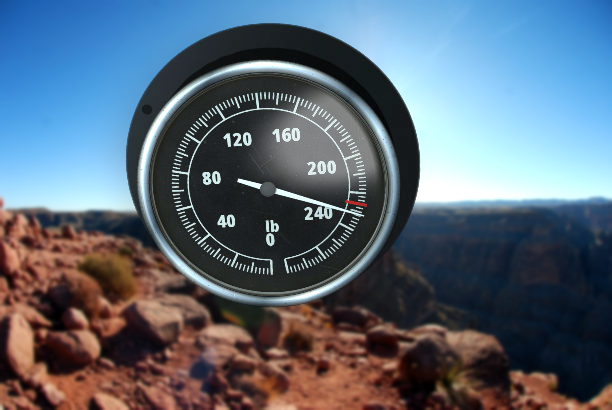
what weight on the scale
230 lb
